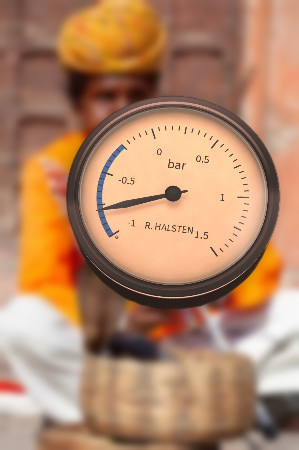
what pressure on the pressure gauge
-0.8 bar
